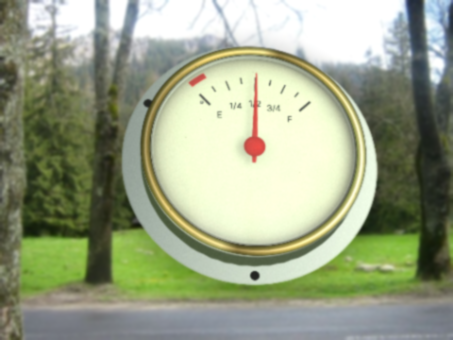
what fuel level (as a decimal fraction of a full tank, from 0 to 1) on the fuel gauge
0.5
